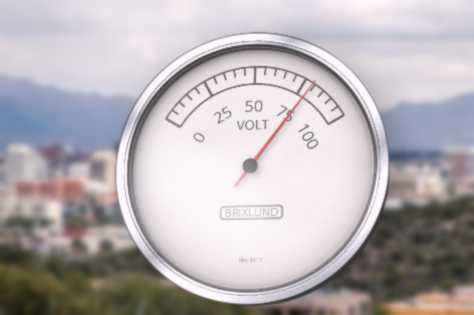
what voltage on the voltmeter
80 V
